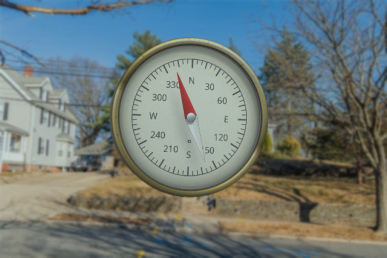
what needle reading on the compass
340 °
